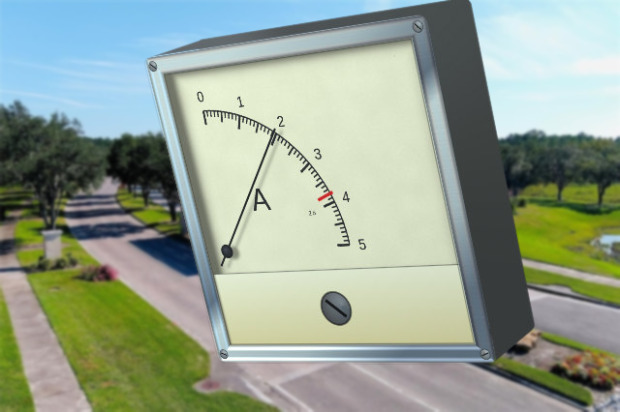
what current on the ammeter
2 A
